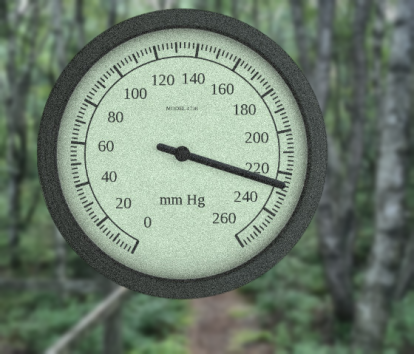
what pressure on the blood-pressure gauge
226 mmHg
